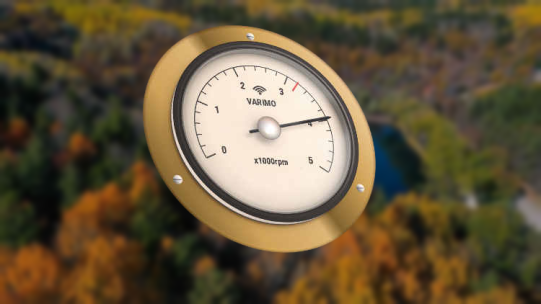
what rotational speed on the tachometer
4000 rpm
